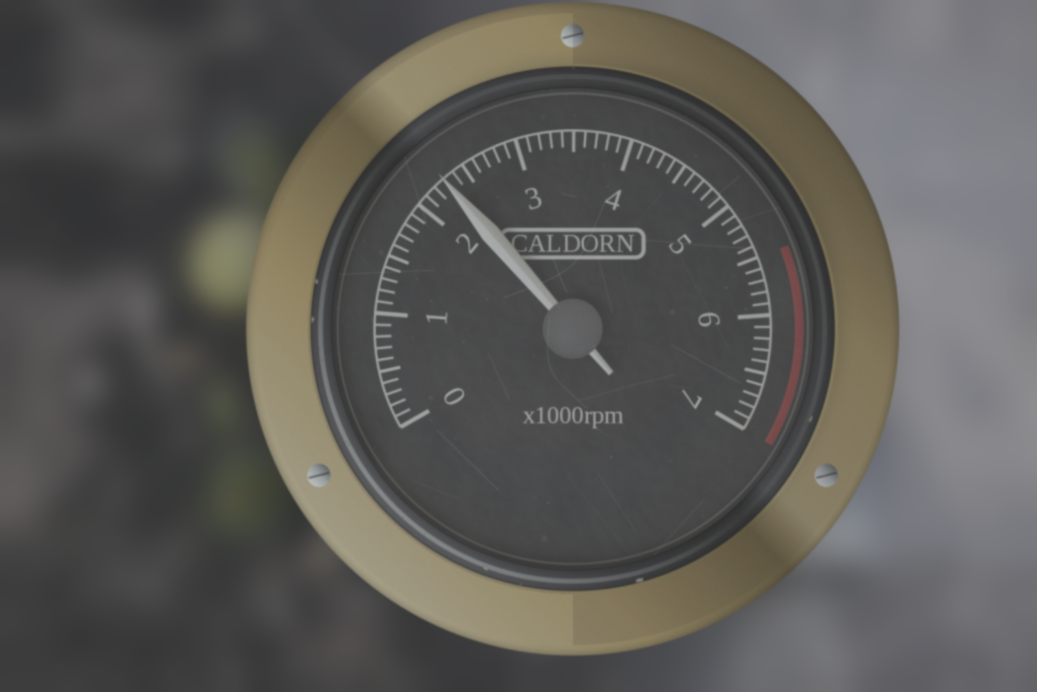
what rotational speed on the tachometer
2300 rpm
